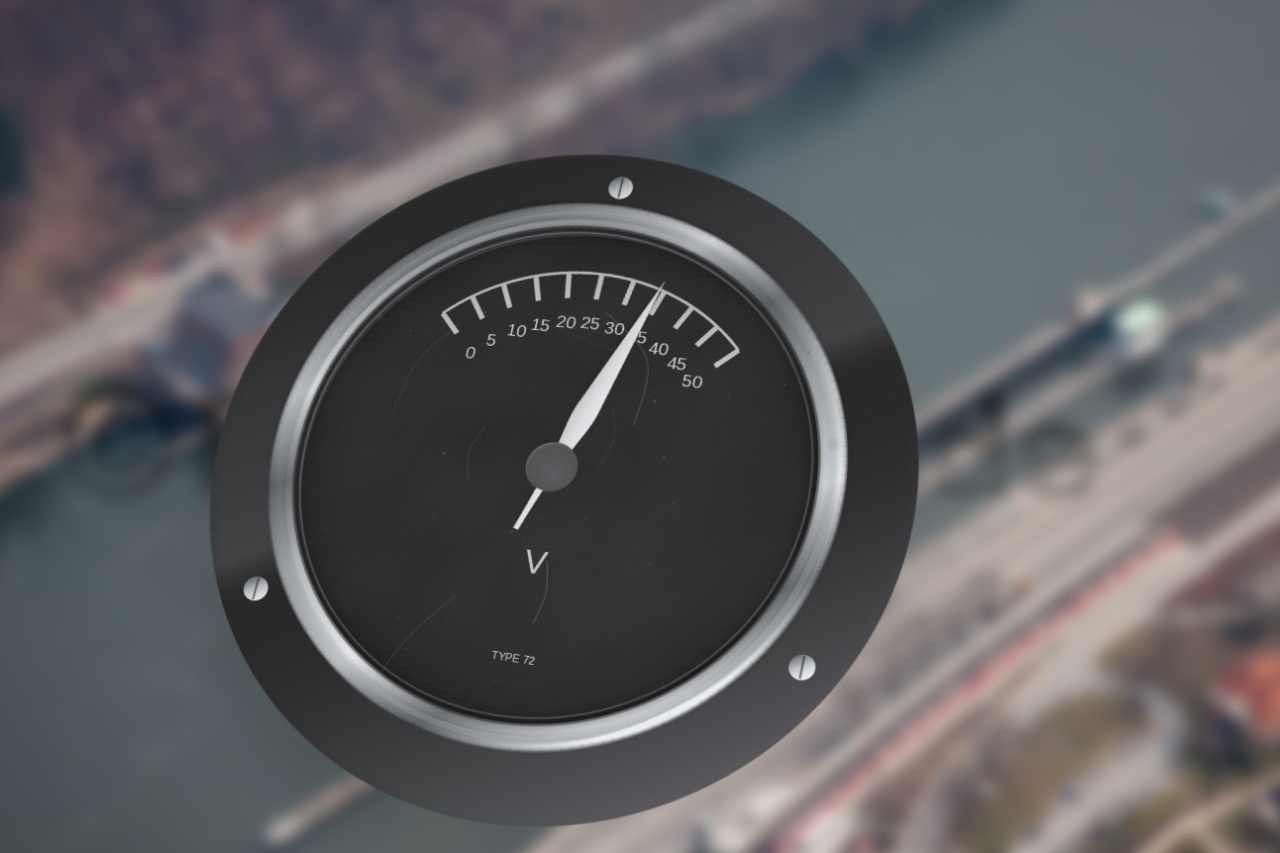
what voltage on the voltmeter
35 V
